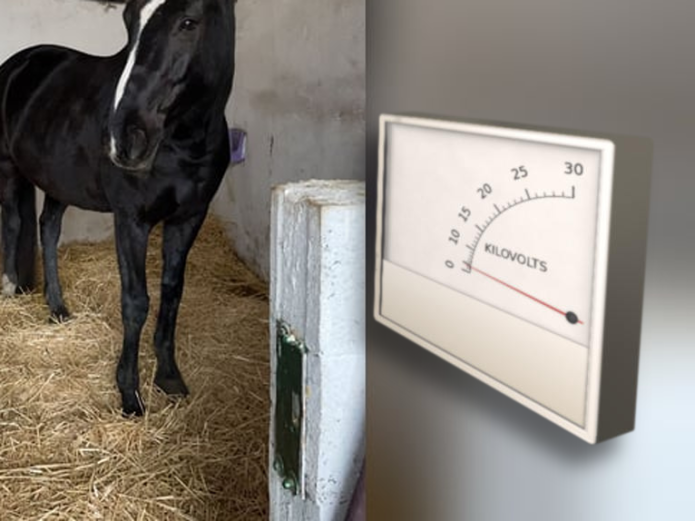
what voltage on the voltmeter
5 kV
